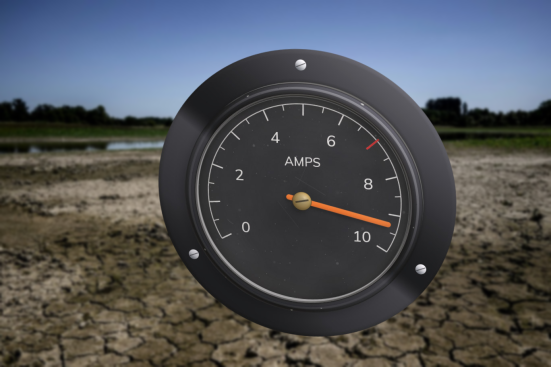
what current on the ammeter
9.25 A
